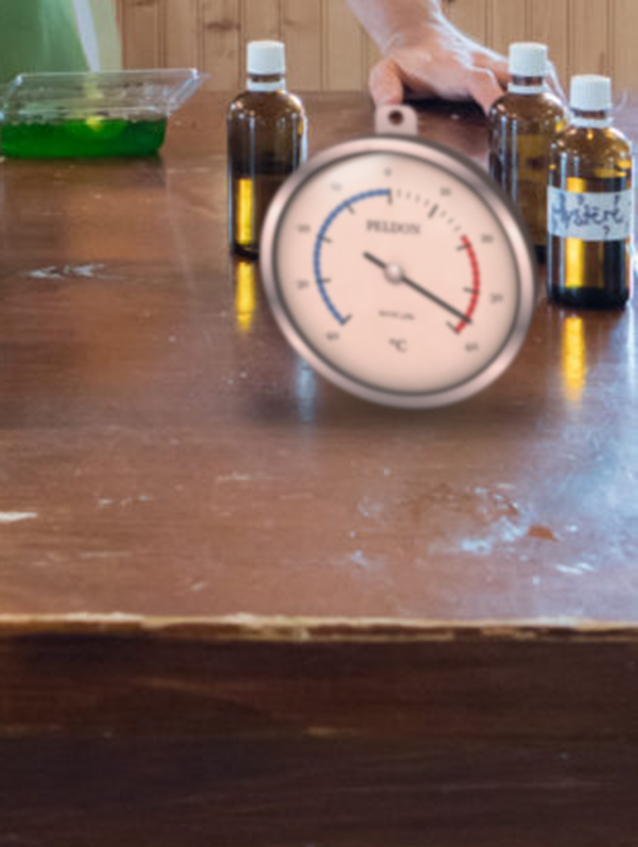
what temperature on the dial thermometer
36 °C
